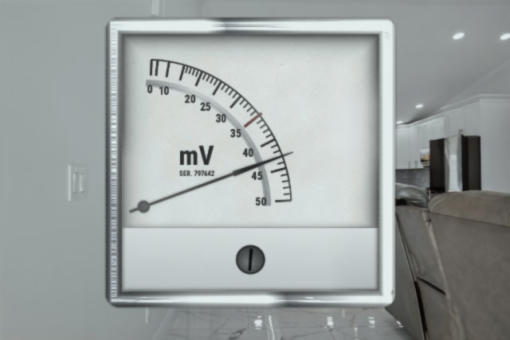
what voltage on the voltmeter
43 mV
